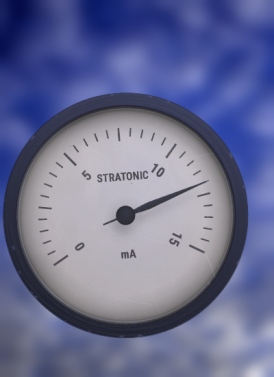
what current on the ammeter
12 mA
